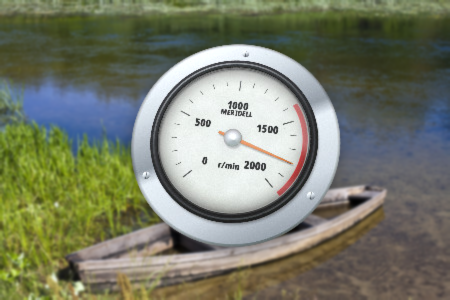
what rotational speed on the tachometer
1800 rpm
